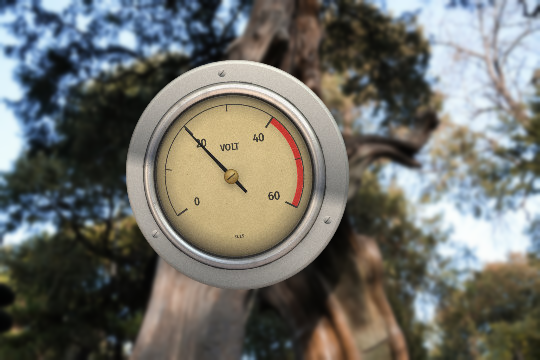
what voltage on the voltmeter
20 V
